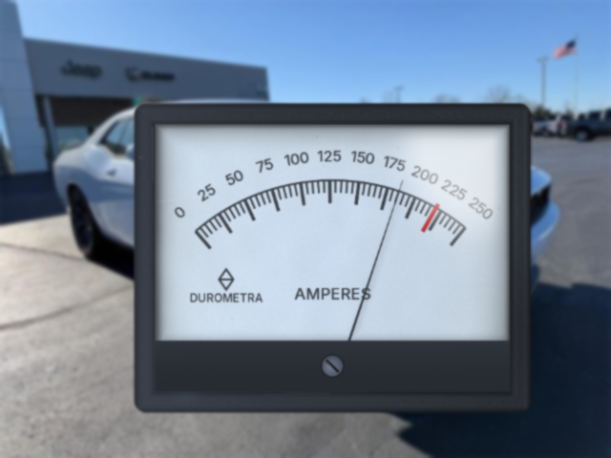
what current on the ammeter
185 A
